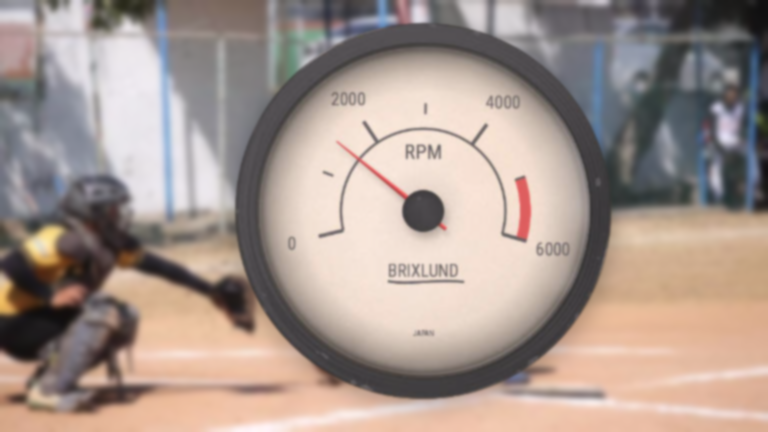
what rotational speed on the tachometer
1500 rpm
